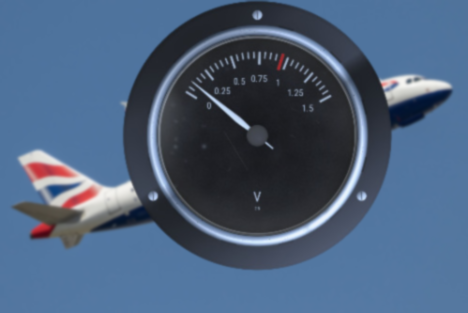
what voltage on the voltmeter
0.1 V
